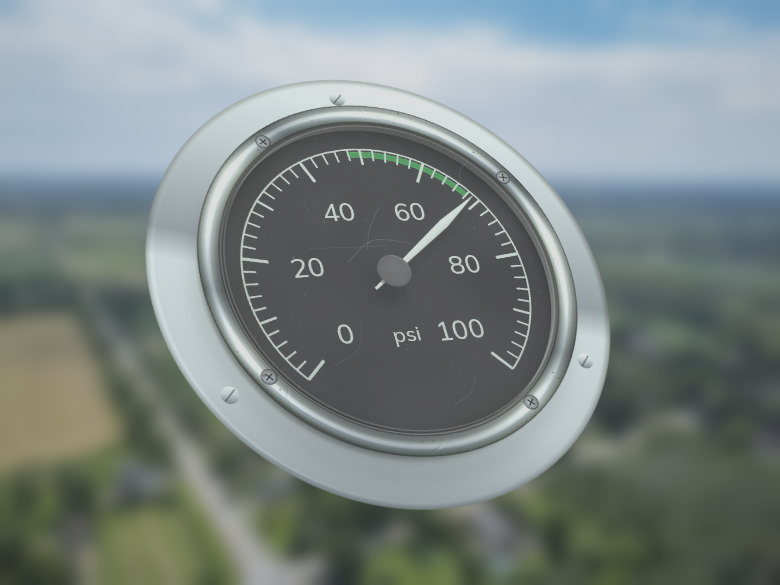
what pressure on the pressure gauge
69 psi
